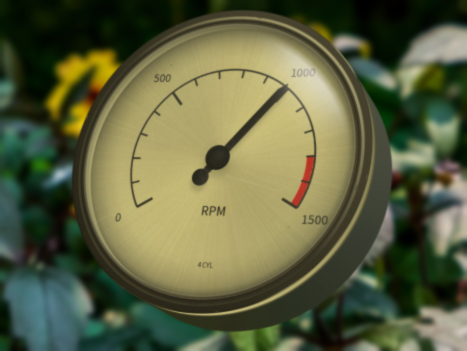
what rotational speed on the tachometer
1000 rpm
